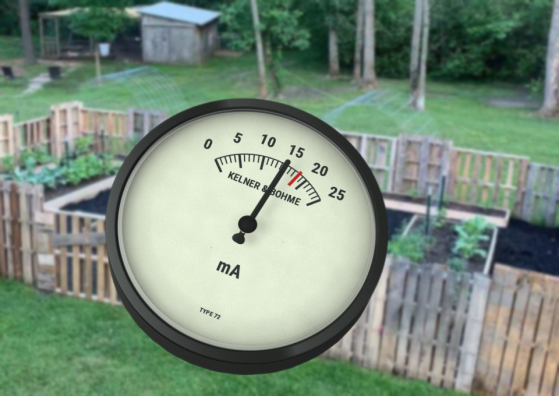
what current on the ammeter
15 mA
